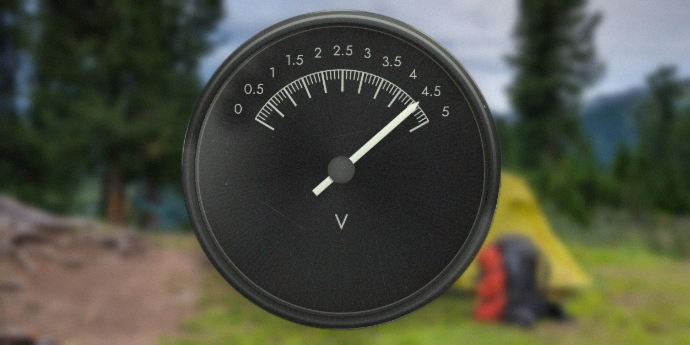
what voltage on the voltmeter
4.5 V
